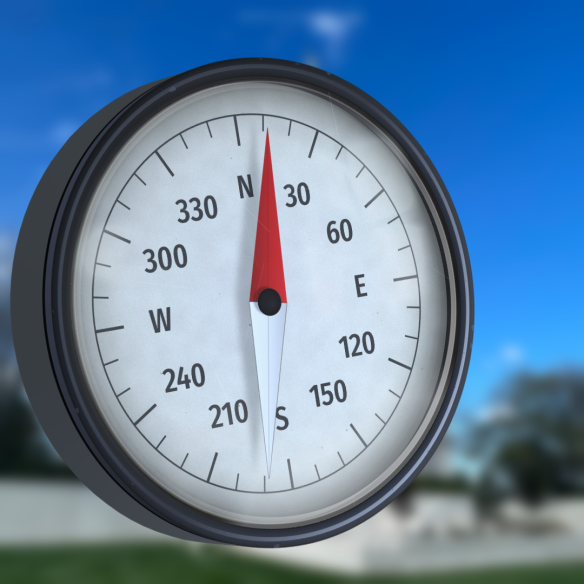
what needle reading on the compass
10 °
